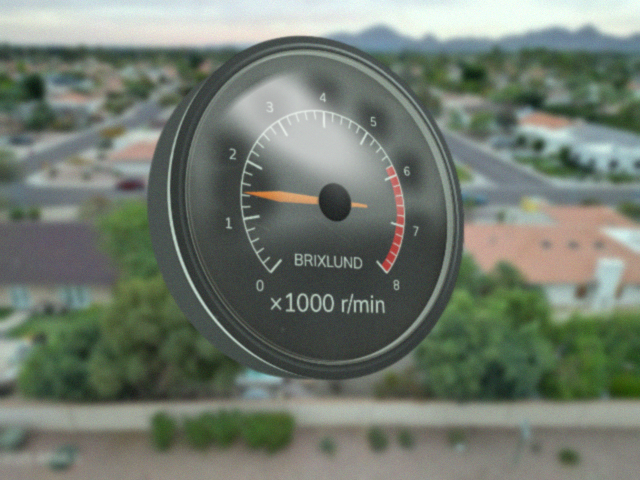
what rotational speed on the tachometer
1400 rpm
